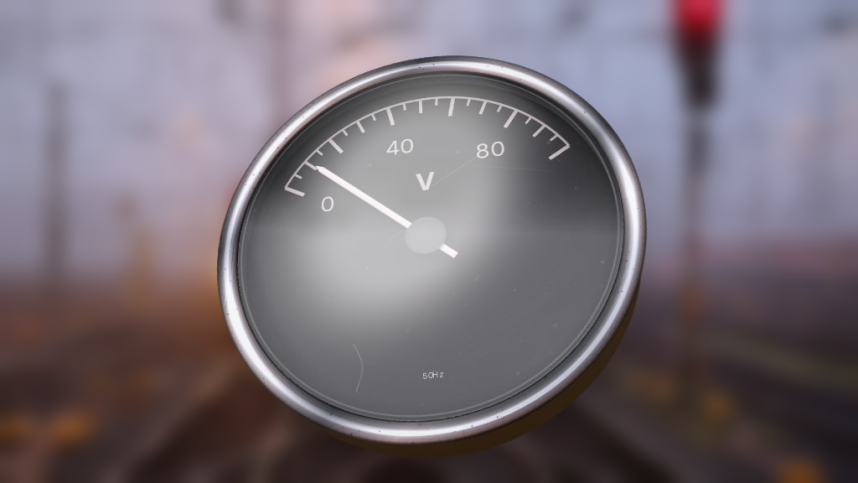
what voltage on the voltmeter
10 V
